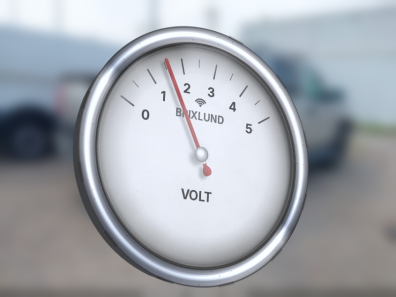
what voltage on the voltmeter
1.5 V
